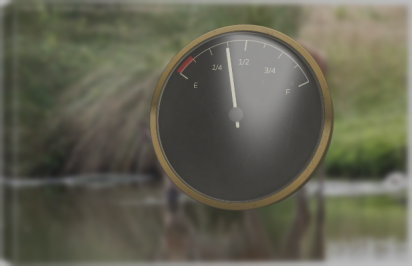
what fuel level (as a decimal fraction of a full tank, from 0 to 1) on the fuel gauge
0.375
